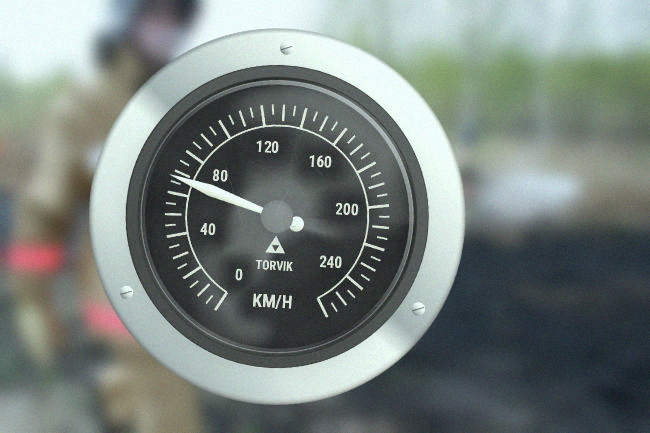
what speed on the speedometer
67.5 km/h
